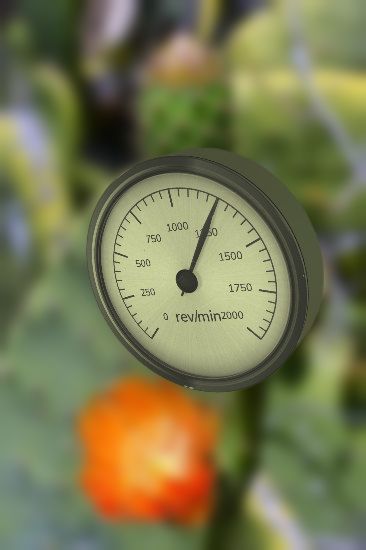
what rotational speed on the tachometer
1250 rpm
